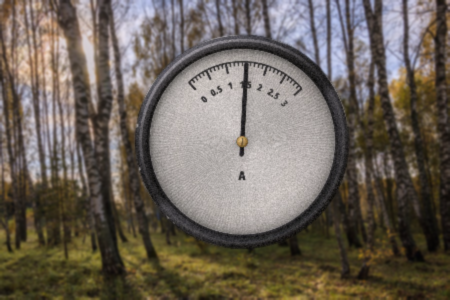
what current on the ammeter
1.5 A
